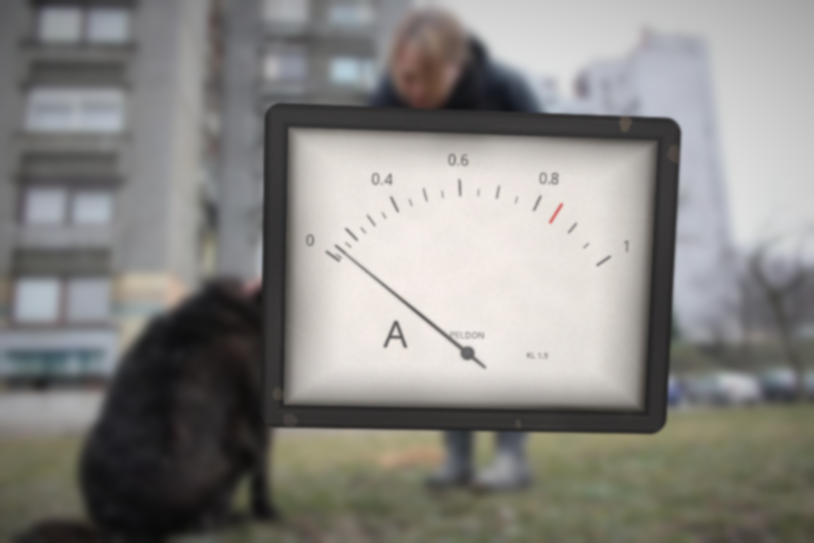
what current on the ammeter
0.1 A
